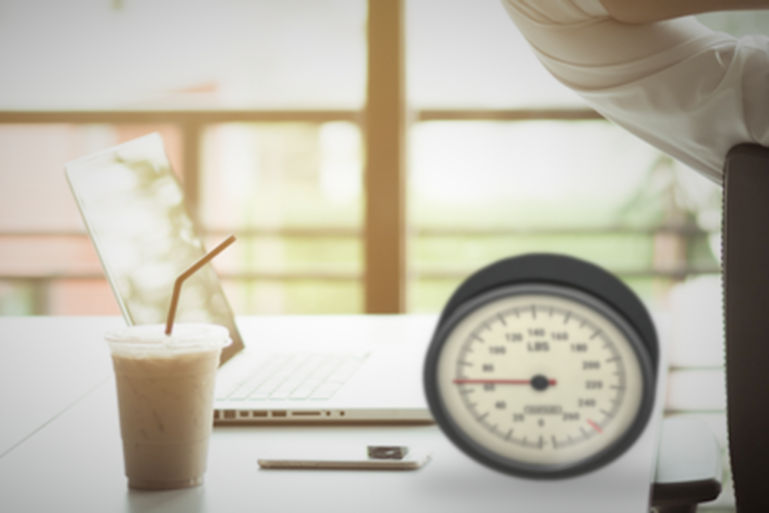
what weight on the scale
70 lb
